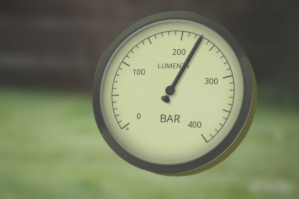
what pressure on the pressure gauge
230 bar
